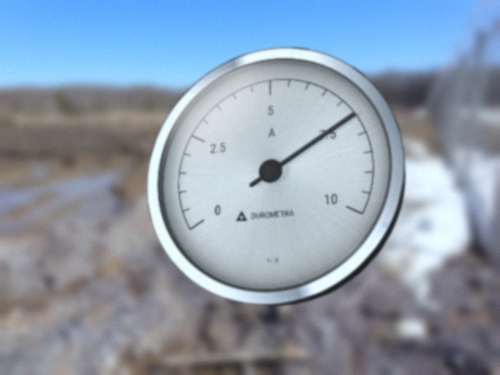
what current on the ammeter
7.5 A
